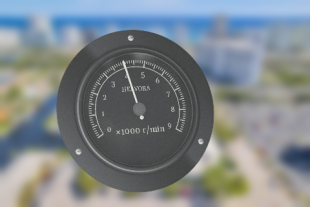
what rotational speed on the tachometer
4000 rpm
